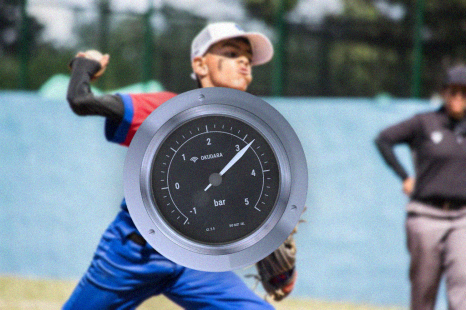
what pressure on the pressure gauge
3.2 bar
